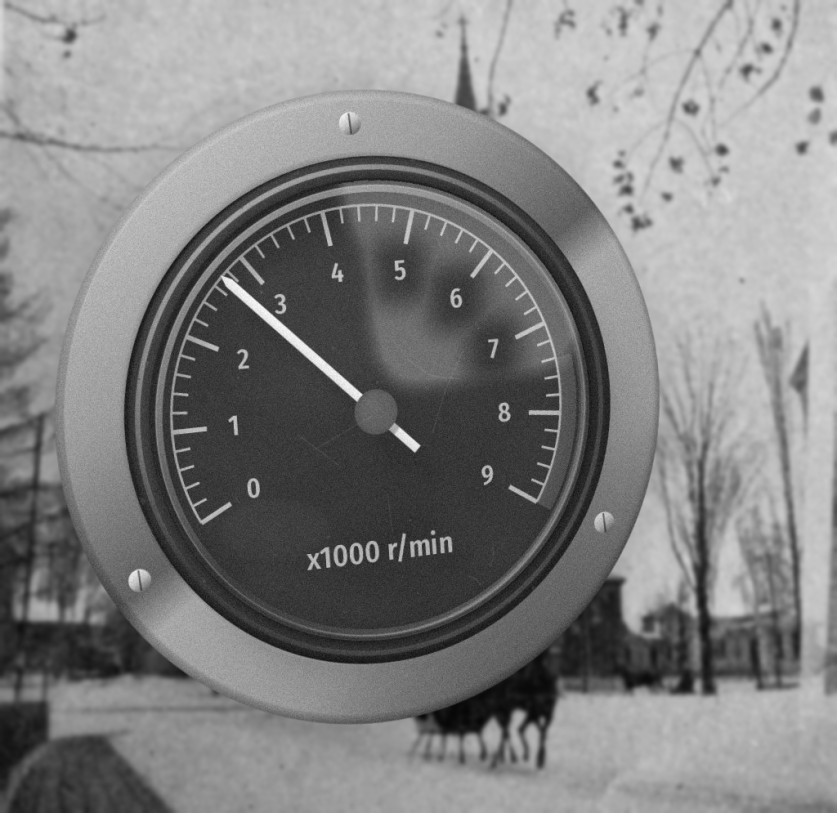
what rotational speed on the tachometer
2700 rpm
